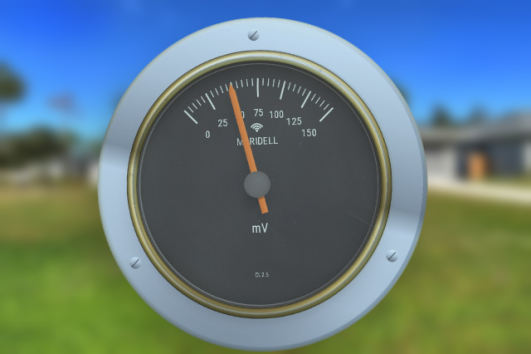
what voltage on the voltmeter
50 mV
